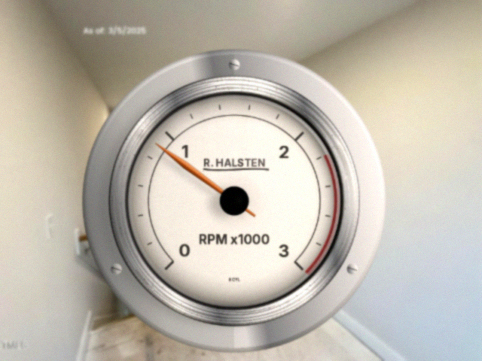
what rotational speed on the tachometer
900 rpm
